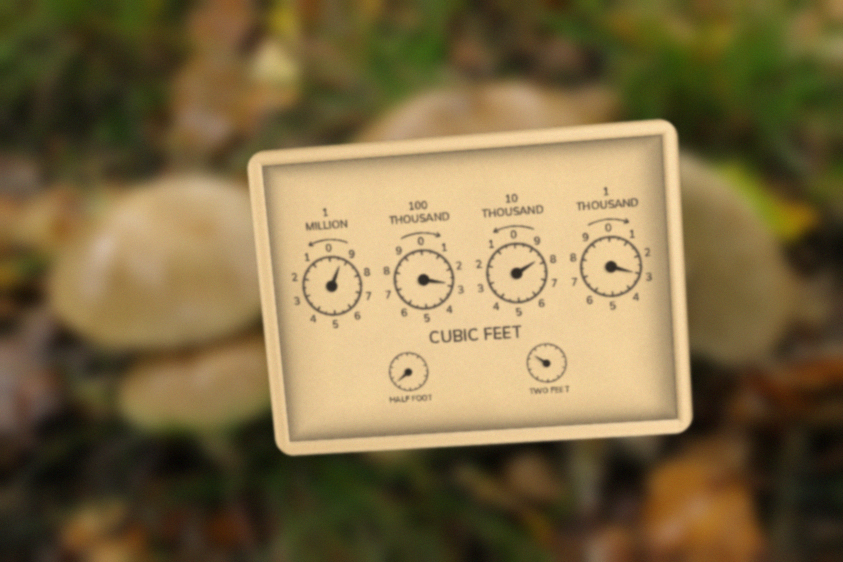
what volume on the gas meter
928300 ft³
